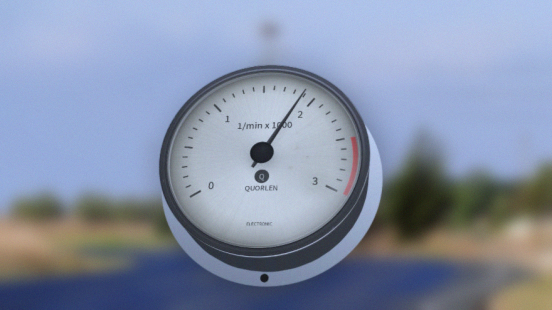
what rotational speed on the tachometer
1900 rpm
